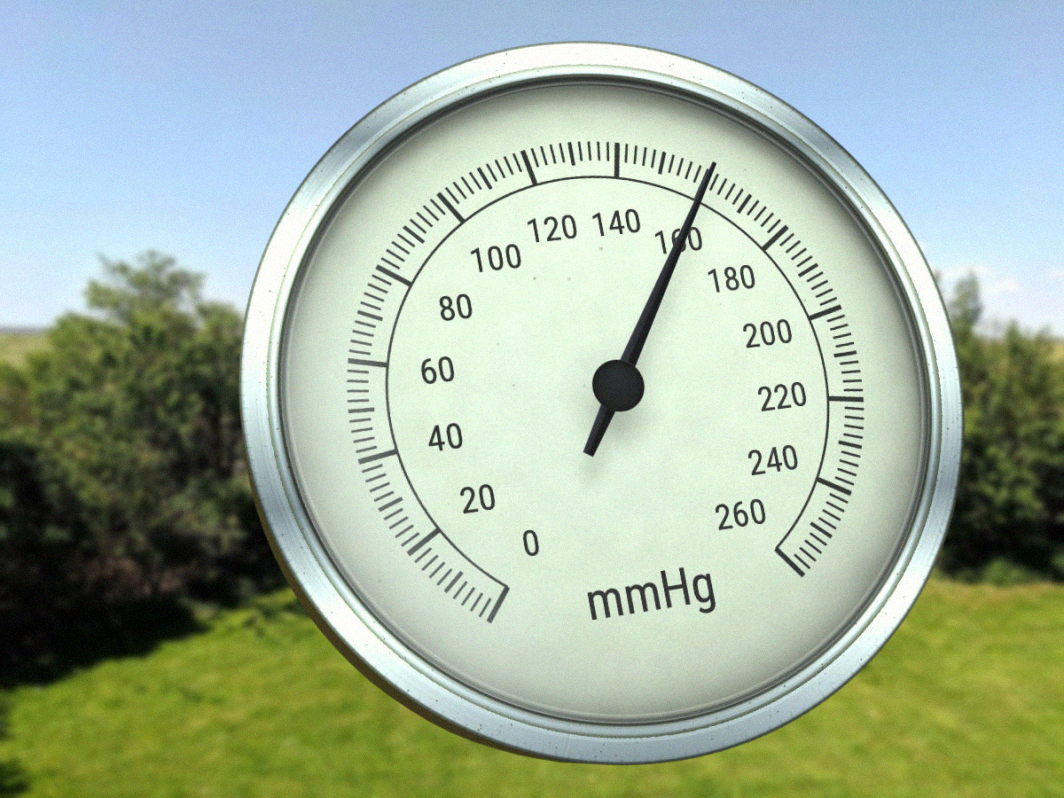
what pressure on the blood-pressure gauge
160 mmHg
